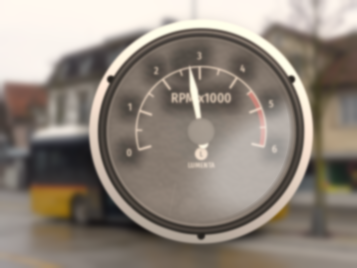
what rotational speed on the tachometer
2750 rpm
